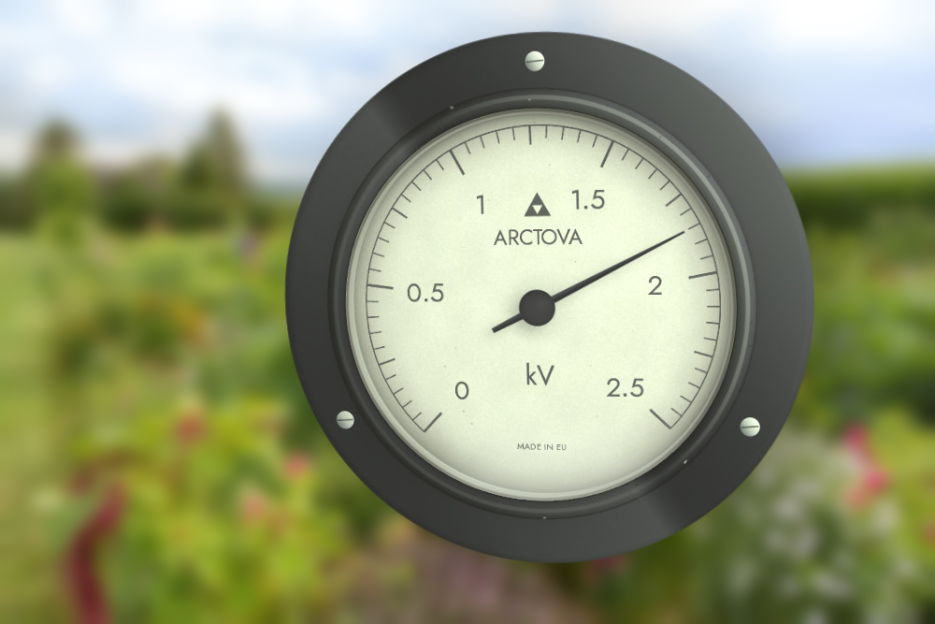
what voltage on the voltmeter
1.85 kV
